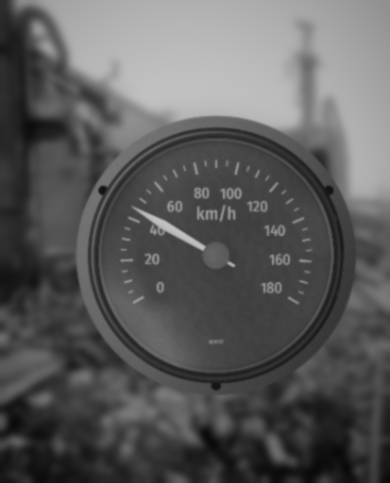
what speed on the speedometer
45 km/h
